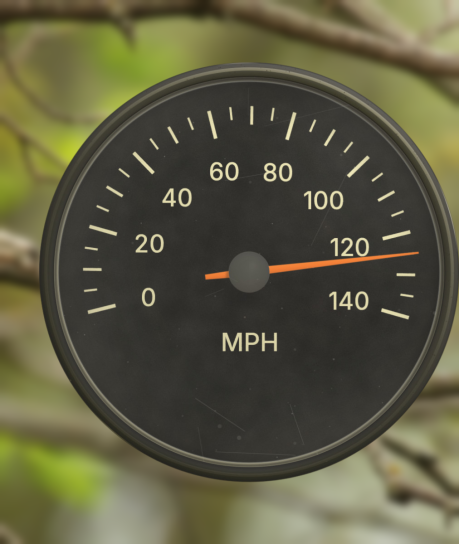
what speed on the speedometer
125 mph
